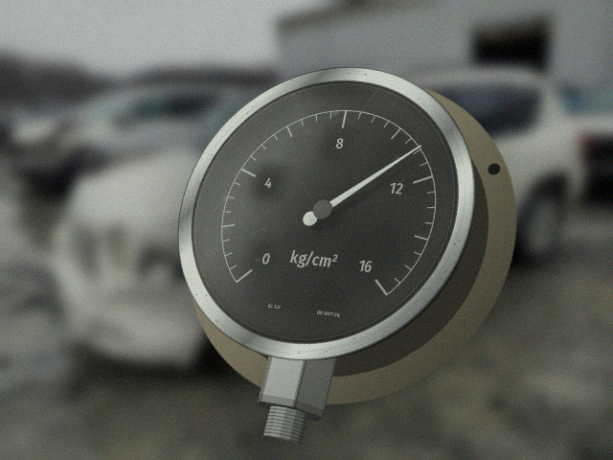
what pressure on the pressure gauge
11 kg/cm²
